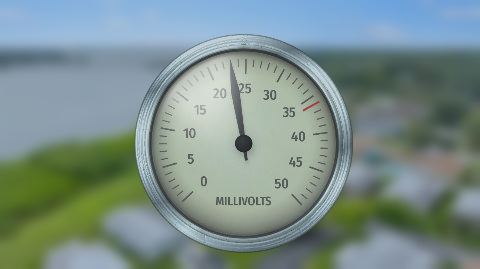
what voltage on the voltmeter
23 mV
